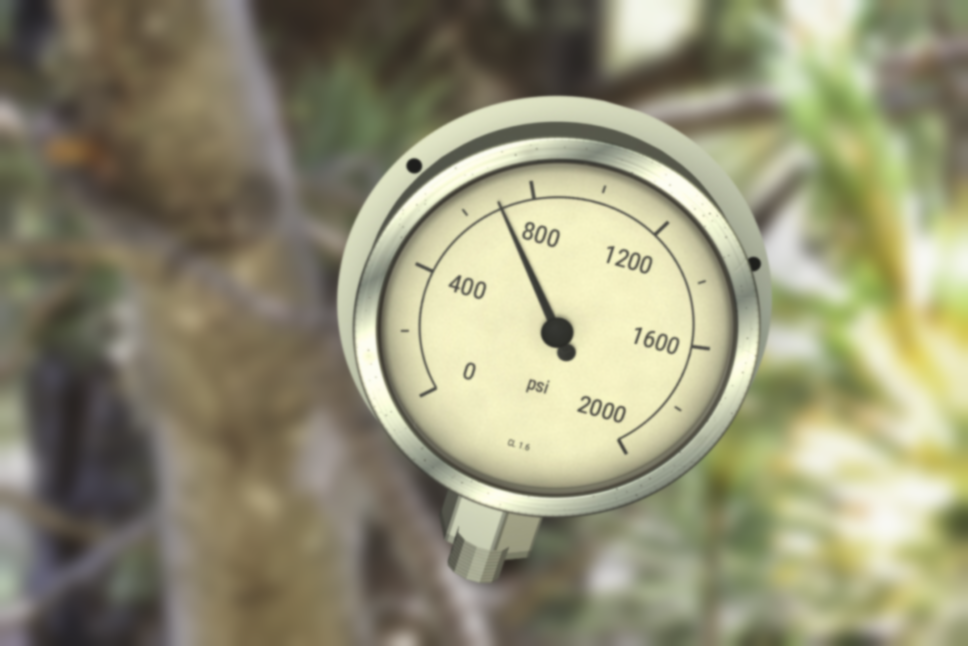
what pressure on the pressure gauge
700 psi
